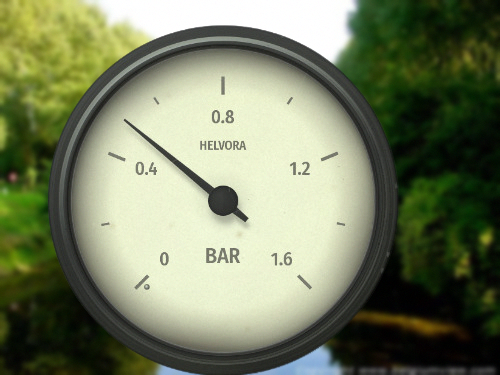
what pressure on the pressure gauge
0.5 bar
